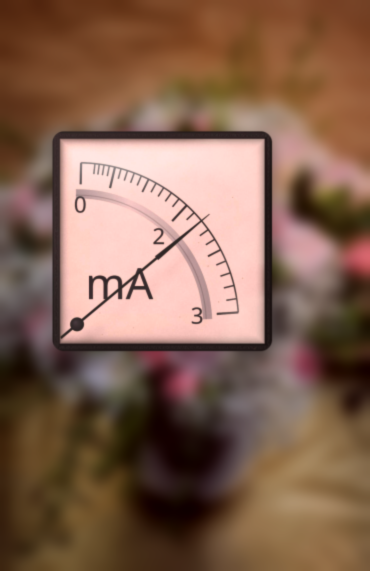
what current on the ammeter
2.2 mA
